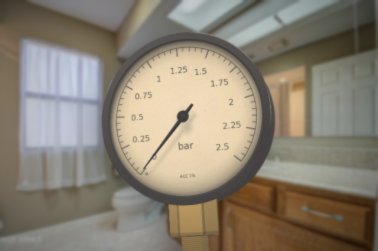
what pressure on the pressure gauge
0 bar
